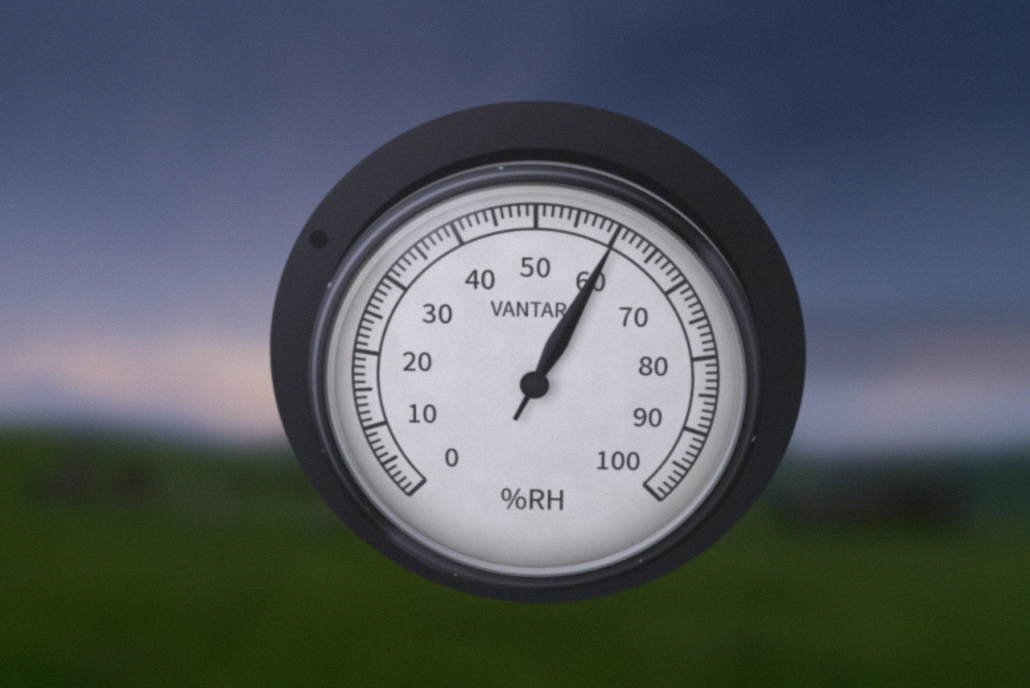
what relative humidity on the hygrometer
60 %
